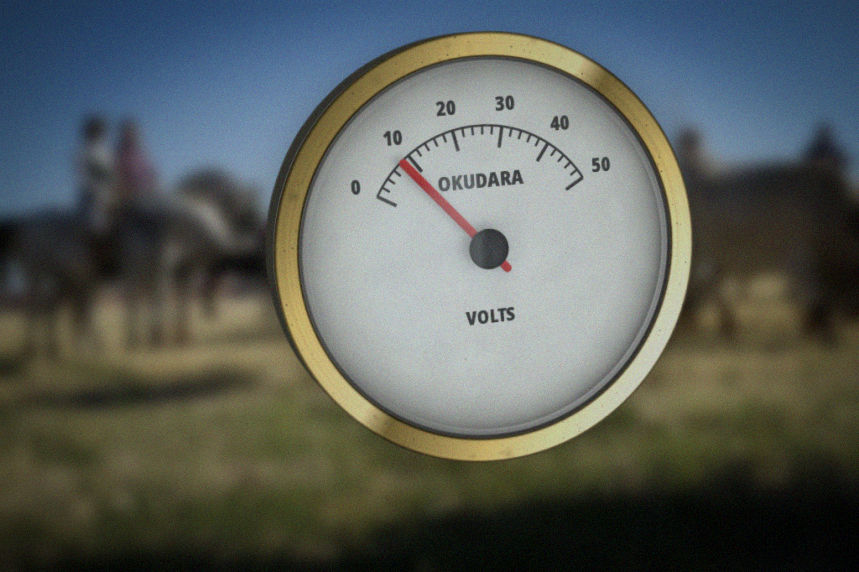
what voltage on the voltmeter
8 V
